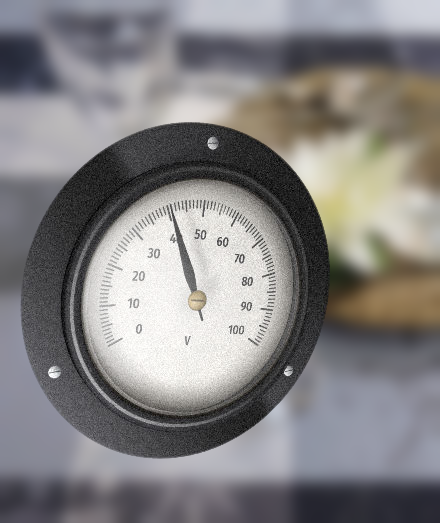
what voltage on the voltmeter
40 V
